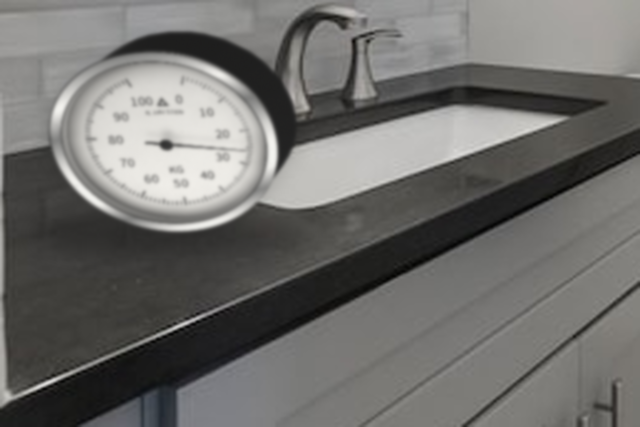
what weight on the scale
25 kg
